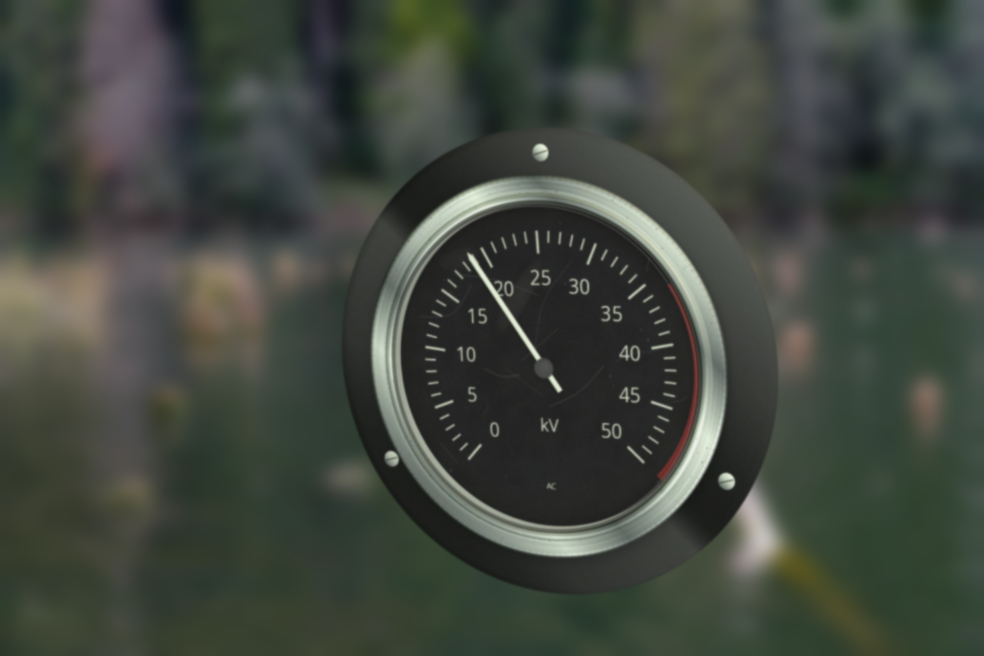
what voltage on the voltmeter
19 kV
